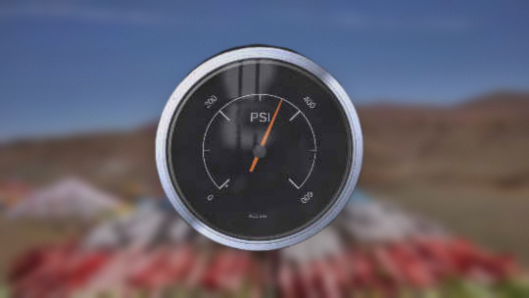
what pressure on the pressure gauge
350 psi
